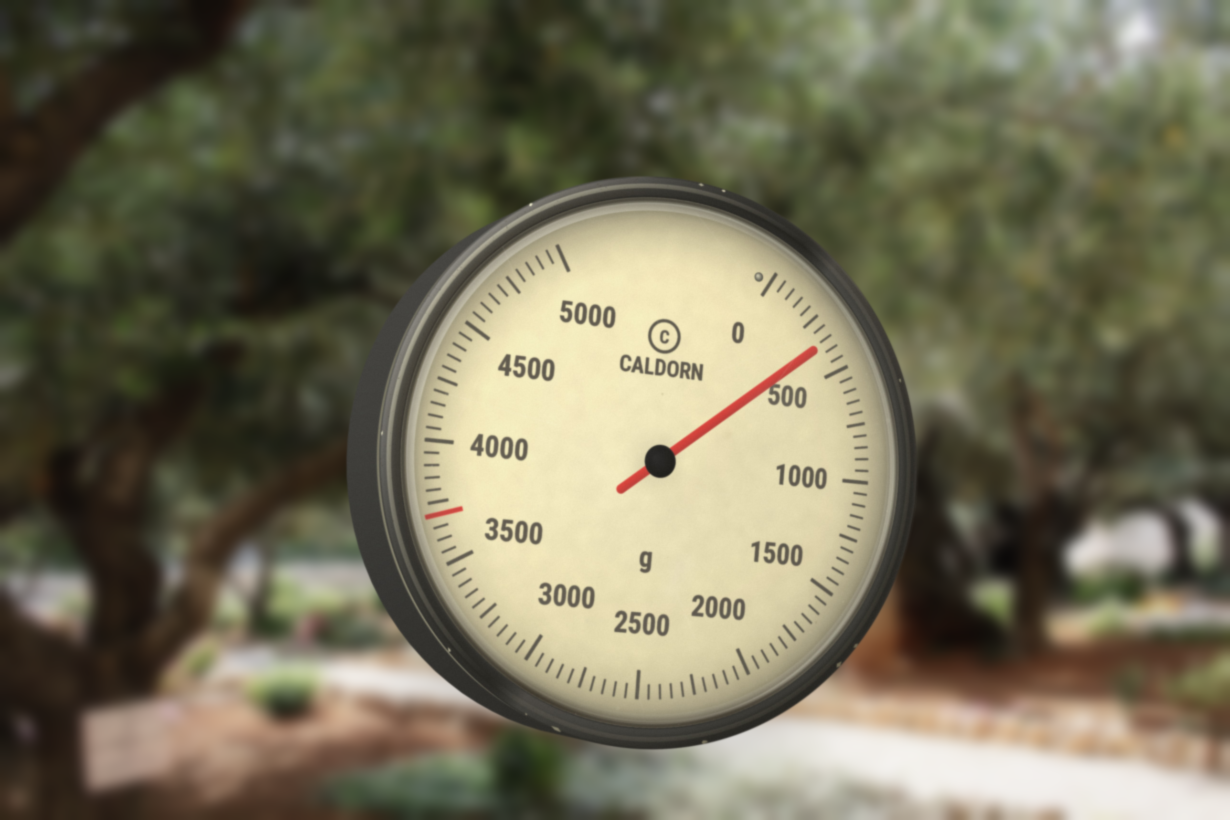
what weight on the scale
350 g
